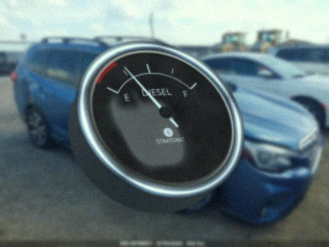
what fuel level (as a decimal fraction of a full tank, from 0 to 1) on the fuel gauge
0.25
